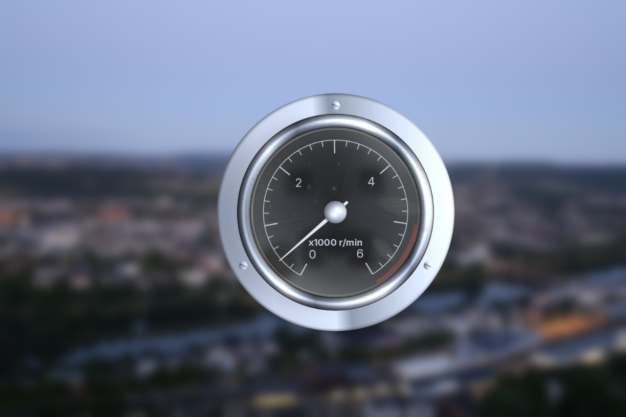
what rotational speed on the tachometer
400 rpm
